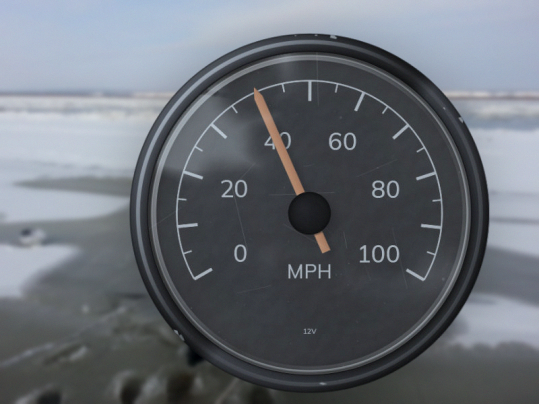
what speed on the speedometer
40 mph
